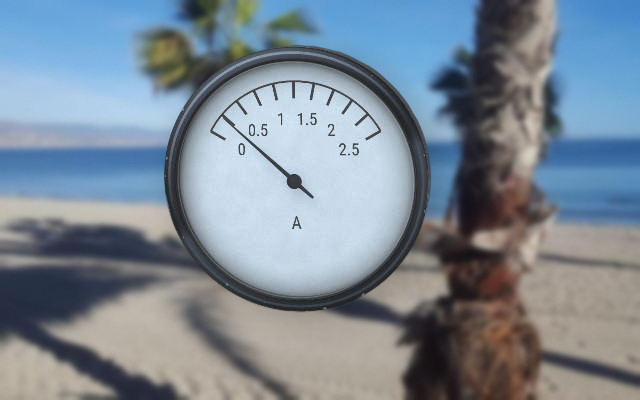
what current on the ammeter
0.25 A
